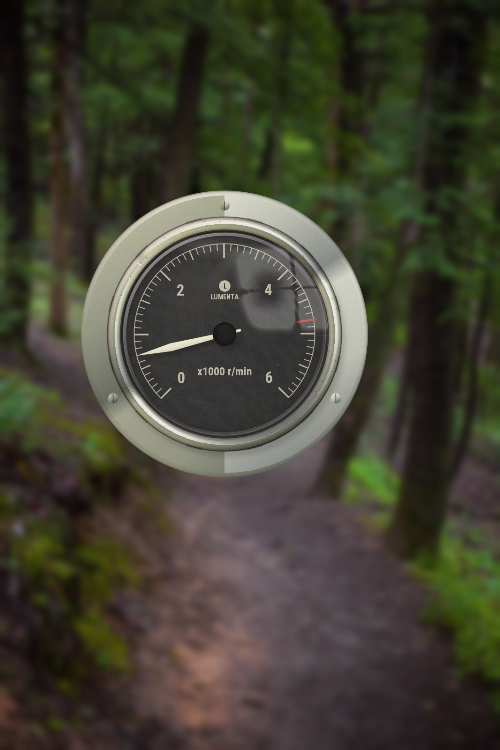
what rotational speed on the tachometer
700 rpm
